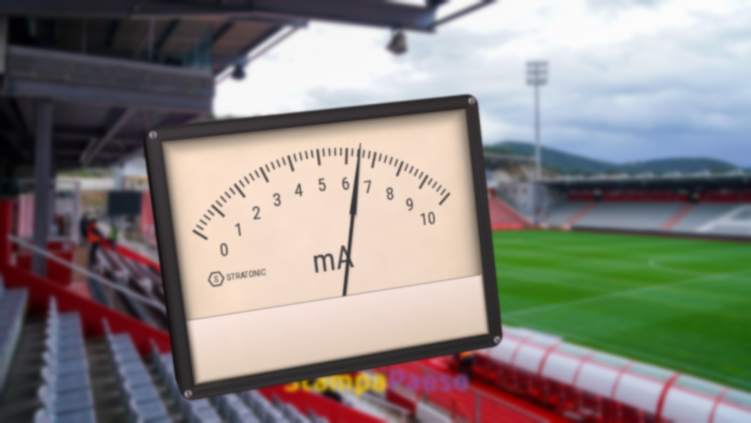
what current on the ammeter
6.4 mA
